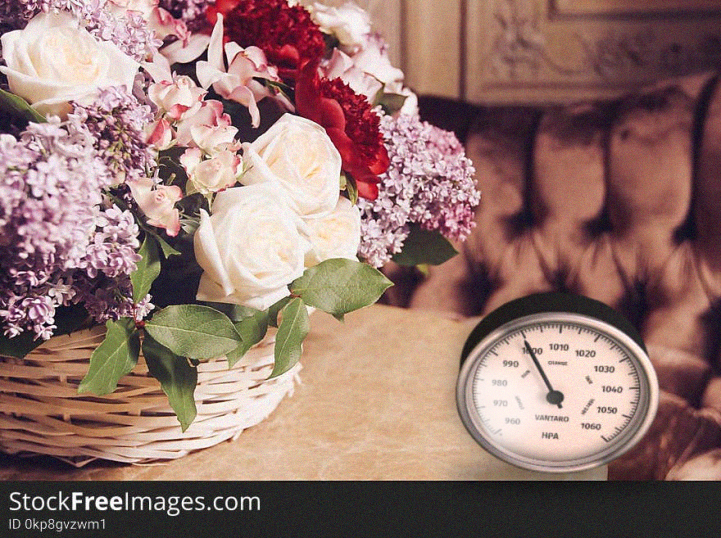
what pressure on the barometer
1000 hPa
